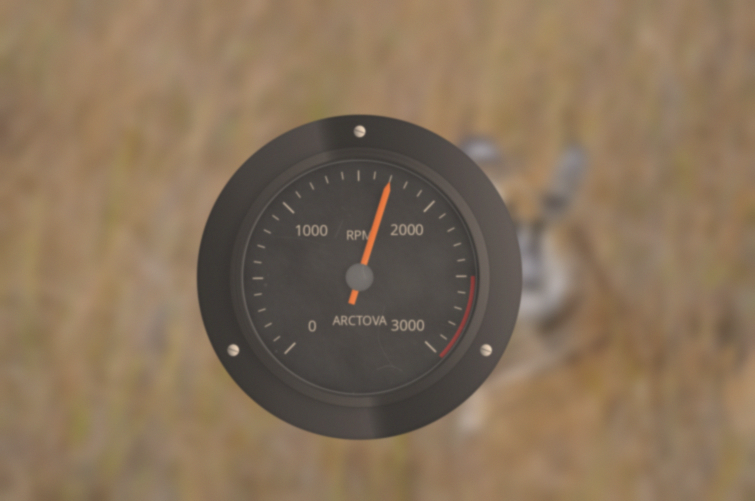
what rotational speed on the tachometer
1700 rpm
